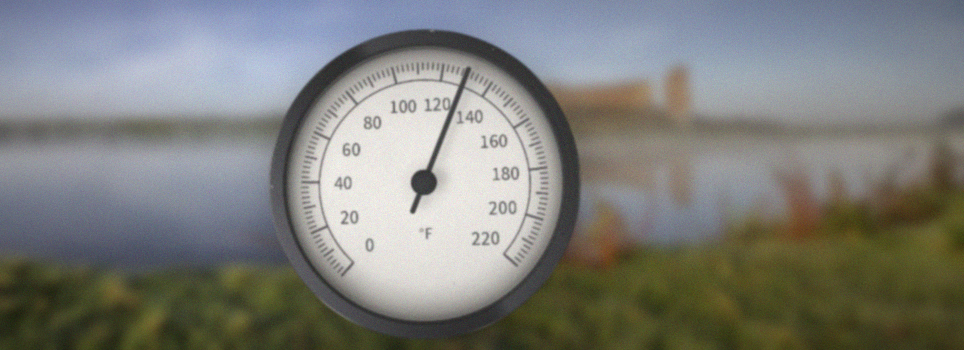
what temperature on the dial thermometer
130 °F
